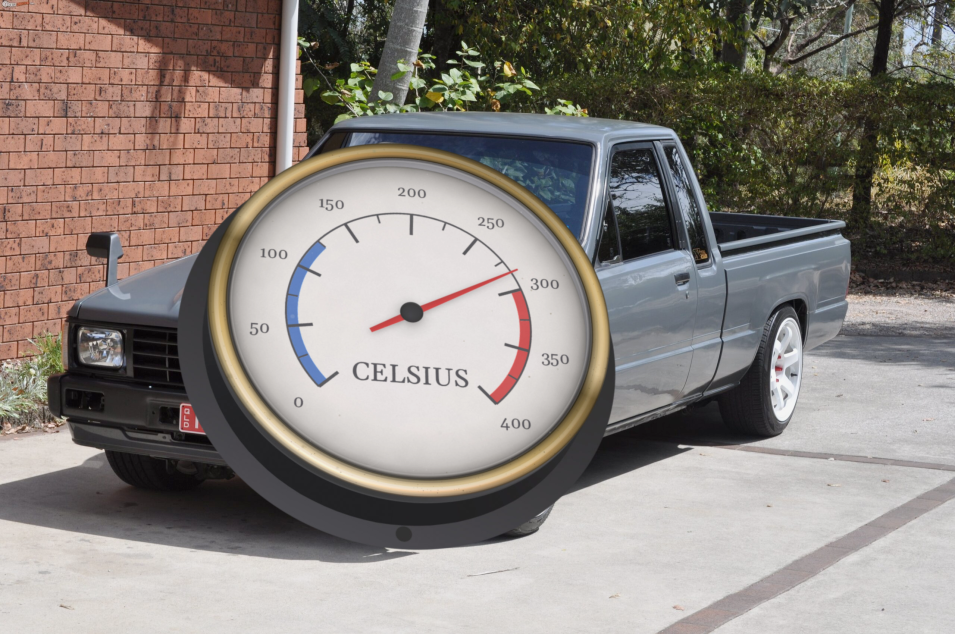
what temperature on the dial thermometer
287.5 °C
